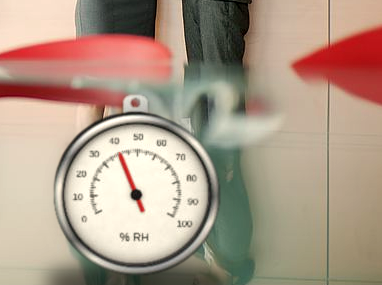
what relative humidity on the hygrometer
40 %
